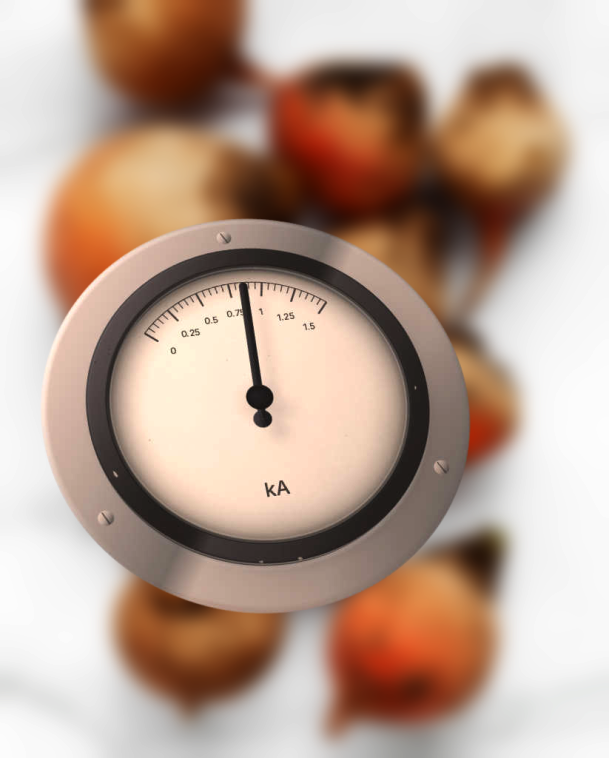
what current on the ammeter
0.85 kA
